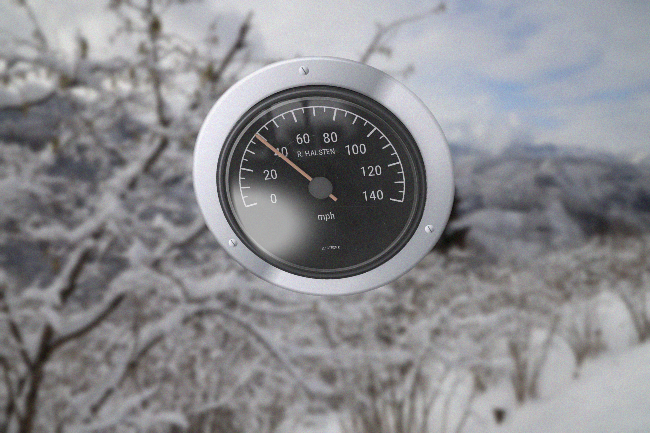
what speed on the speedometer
40 mph
